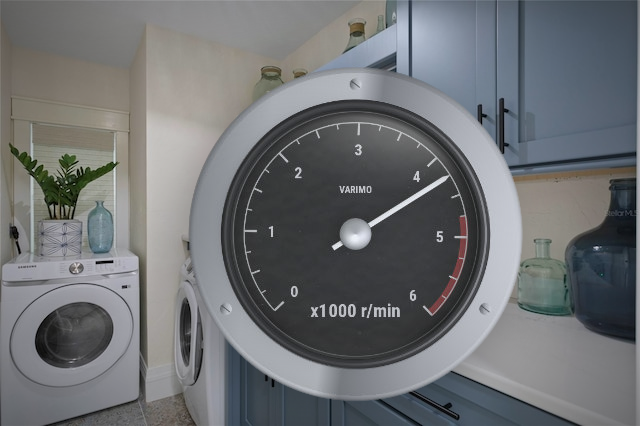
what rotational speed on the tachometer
4250 rpm
